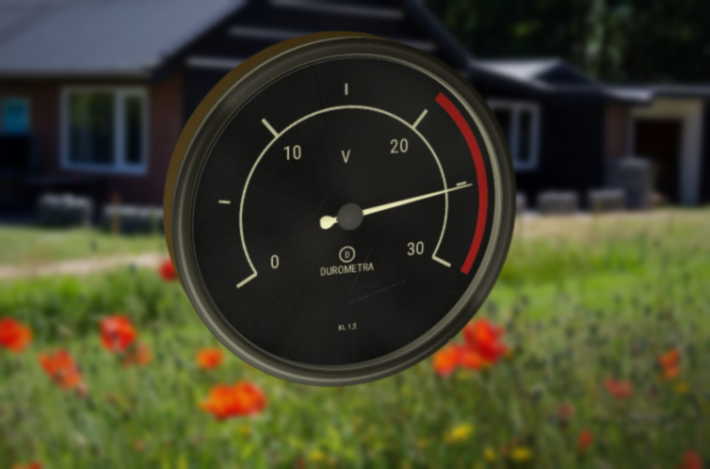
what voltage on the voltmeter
25 V
